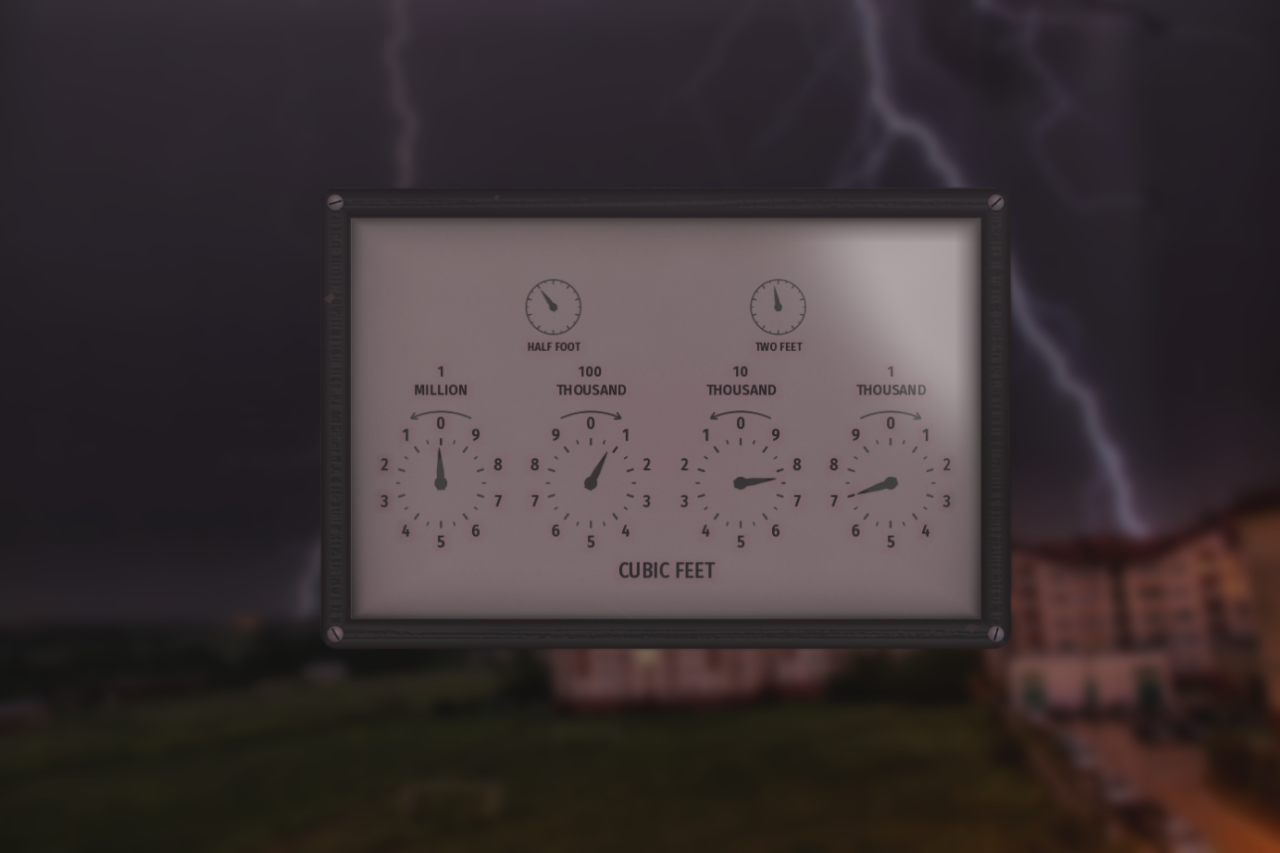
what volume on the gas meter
7700 ft³
